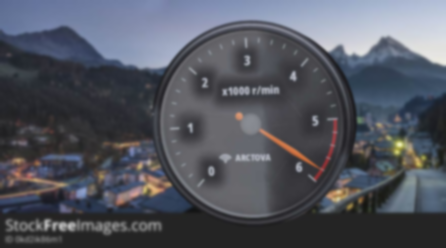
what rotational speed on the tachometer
5800 rpm
